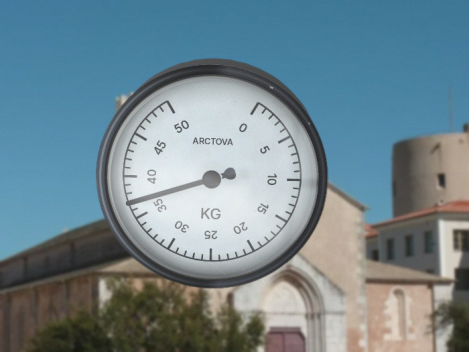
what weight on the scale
37 kg
